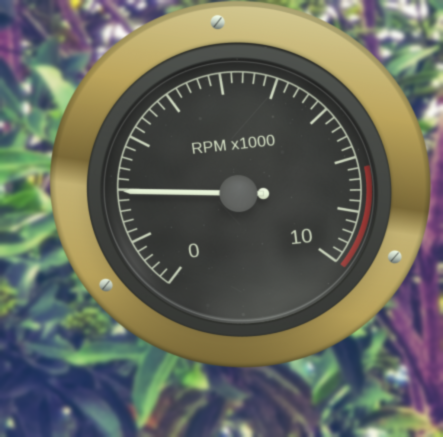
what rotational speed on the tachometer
2000 rpm
